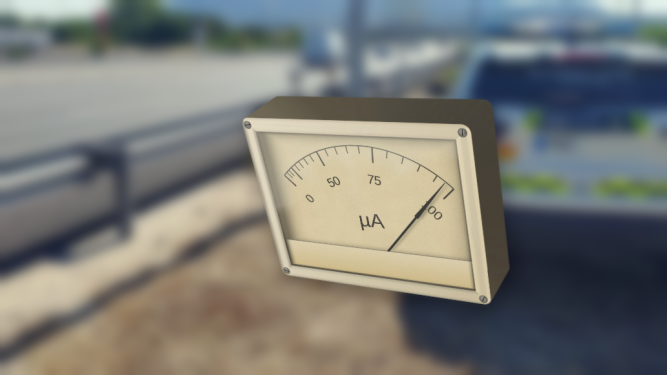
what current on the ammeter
97.5 µA
